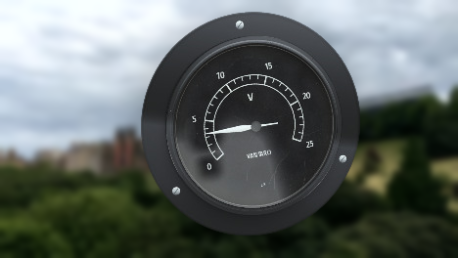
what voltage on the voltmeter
3.5 V
